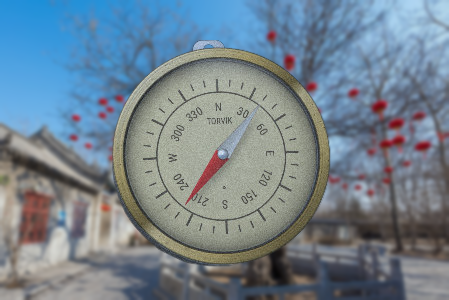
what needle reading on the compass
220 °
